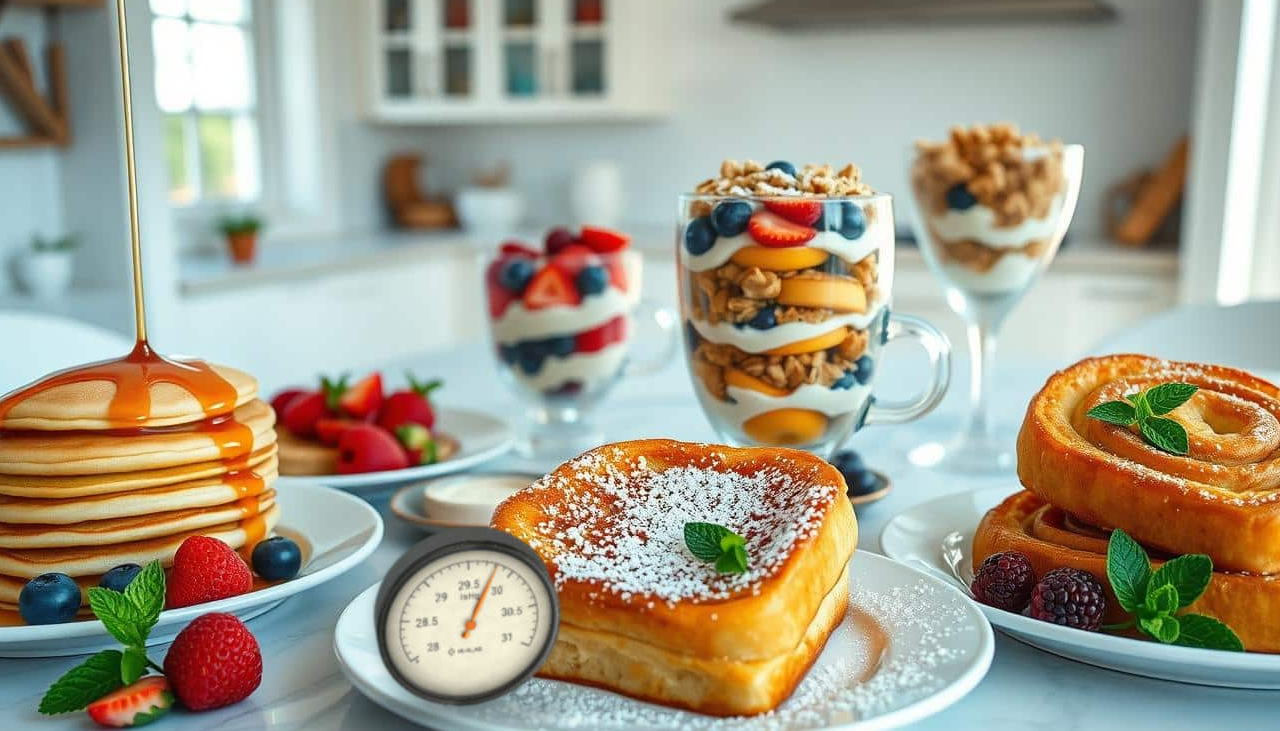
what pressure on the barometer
29.8 inHg
